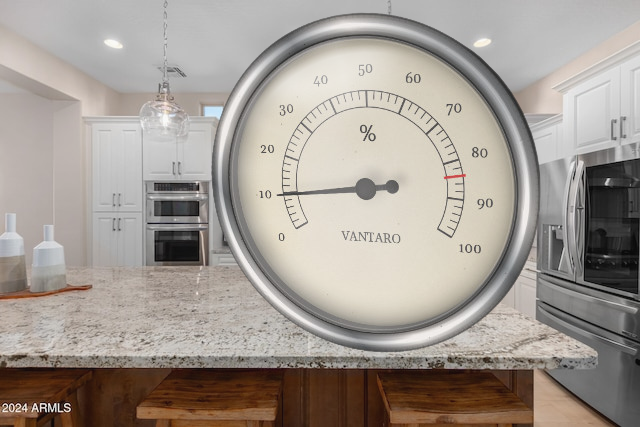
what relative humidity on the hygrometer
10 %
